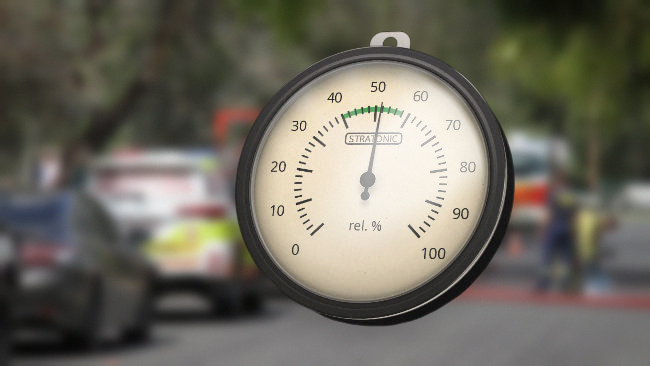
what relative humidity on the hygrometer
52 %
